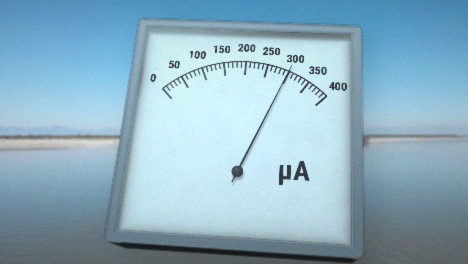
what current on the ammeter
300 µA
